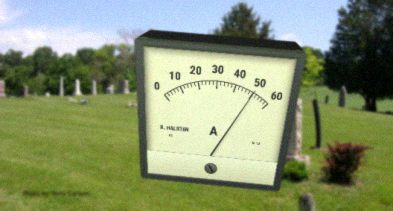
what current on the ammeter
50 A
